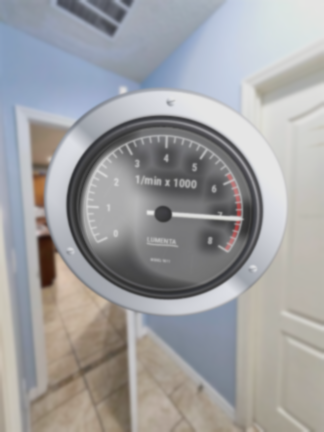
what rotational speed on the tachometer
7000 rpm
